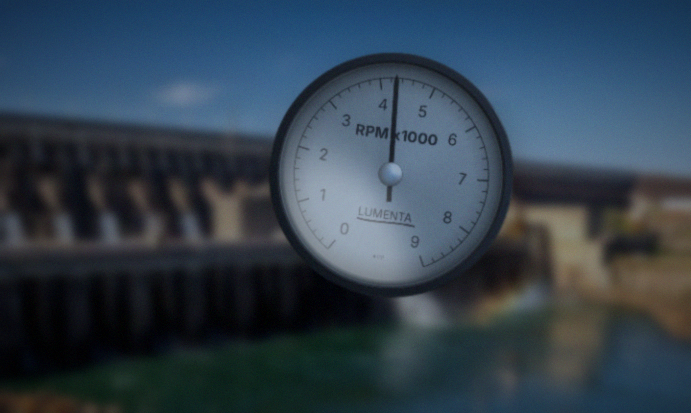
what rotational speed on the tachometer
4300 rpm
